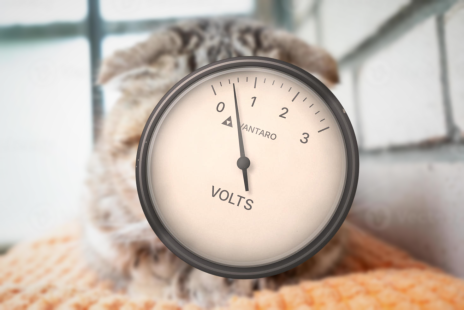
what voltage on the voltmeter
0.5 V
